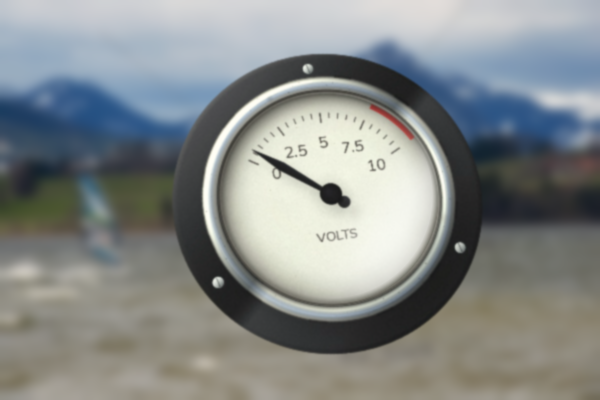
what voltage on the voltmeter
0.5 V
